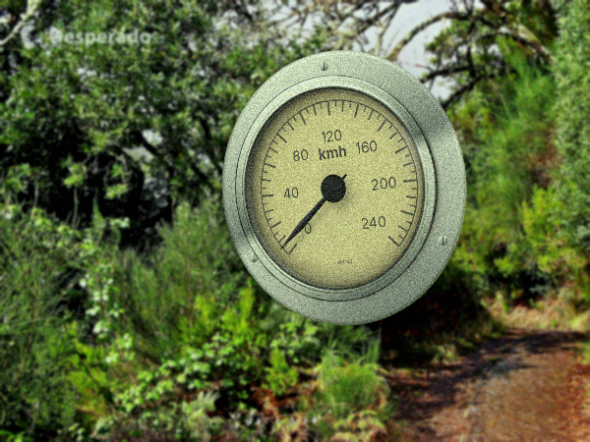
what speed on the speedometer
5 km/h
